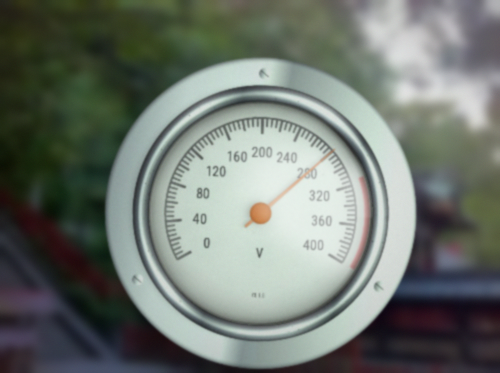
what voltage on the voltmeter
280 V
